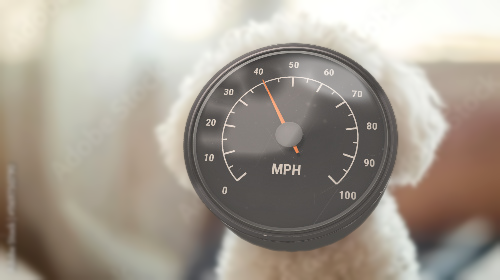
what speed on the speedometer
40 mph
